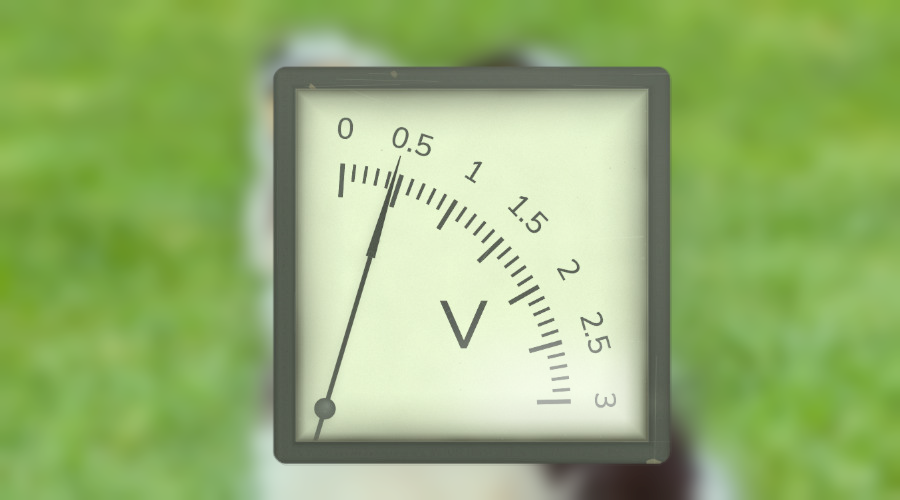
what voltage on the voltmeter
0.45 V
